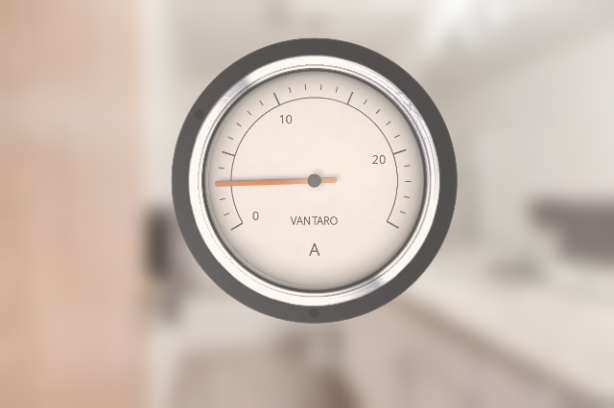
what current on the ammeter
3 A
